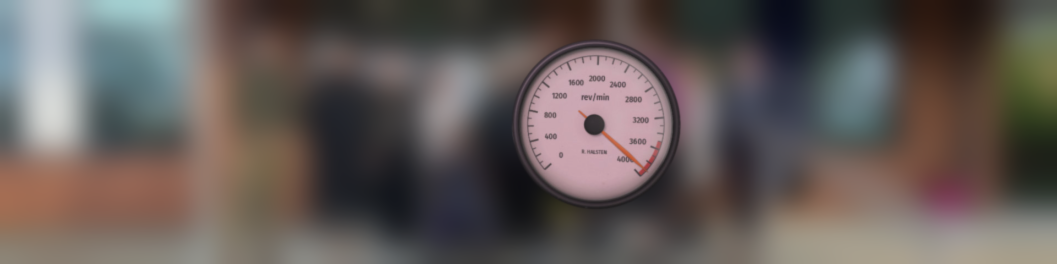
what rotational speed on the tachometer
3900 rpm
